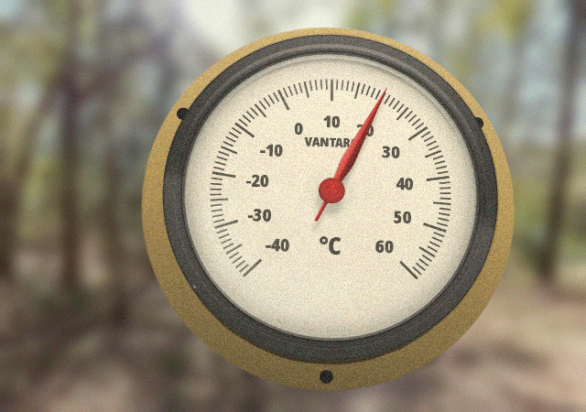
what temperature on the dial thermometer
20 °C
